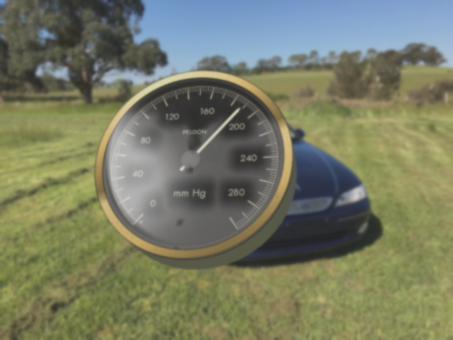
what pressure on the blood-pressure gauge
190 mmHg
